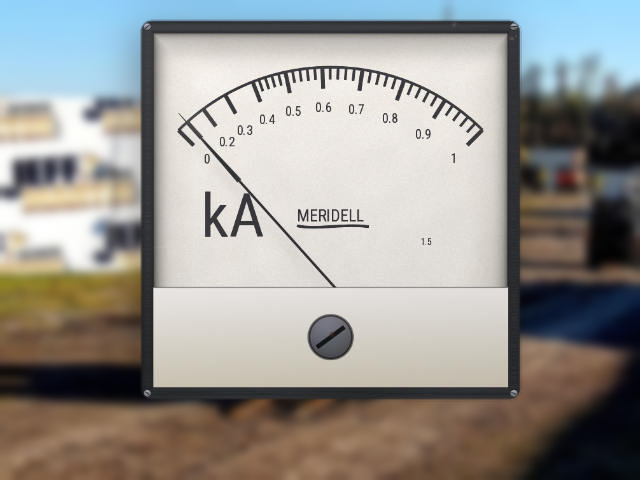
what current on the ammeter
0.1 kA
